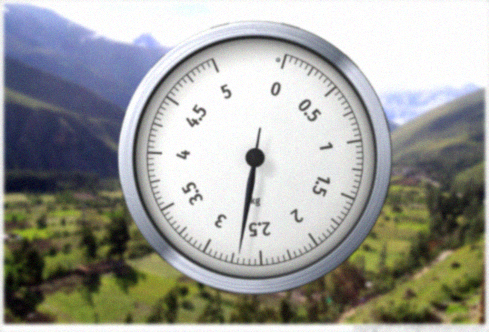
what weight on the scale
2.7 kg
